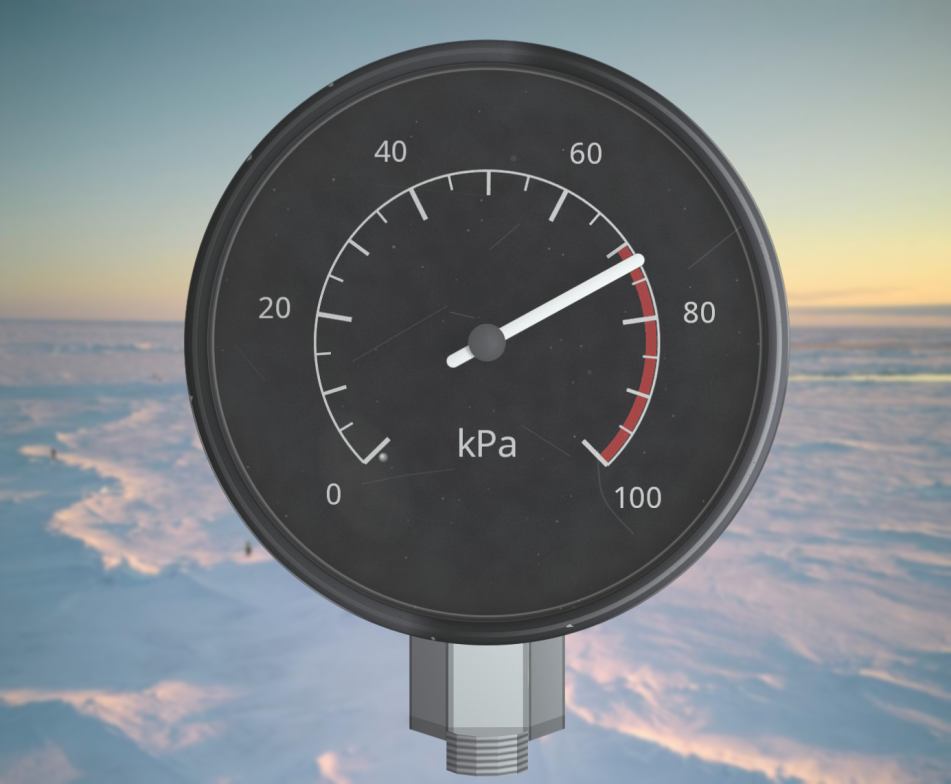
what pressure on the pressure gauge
72.5 kPa
